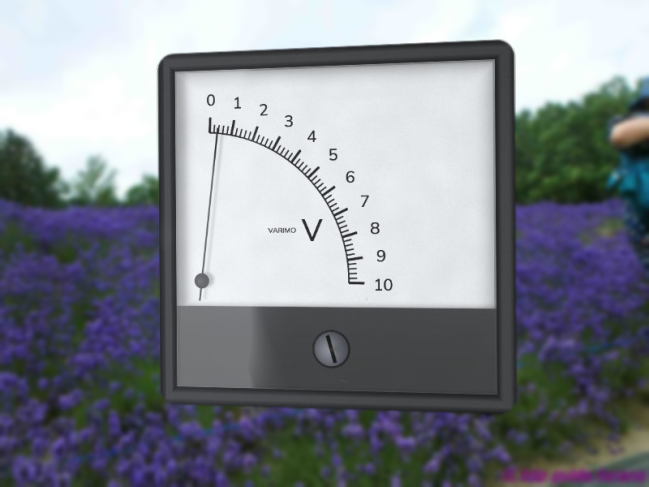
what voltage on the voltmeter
0.4 V
